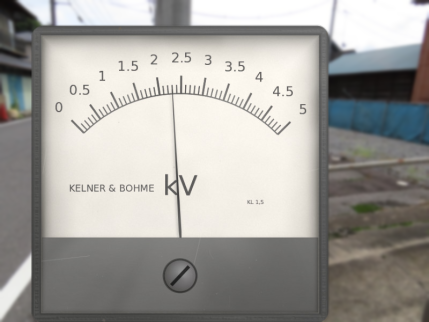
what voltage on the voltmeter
2.3 kV
